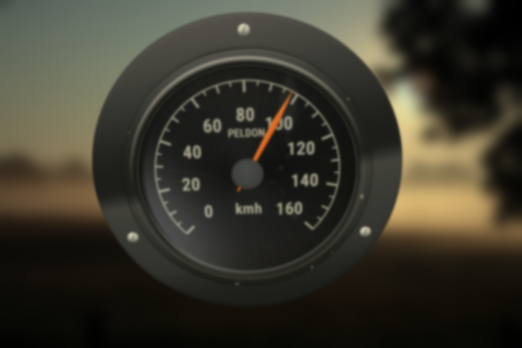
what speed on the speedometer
97.5 km/h
